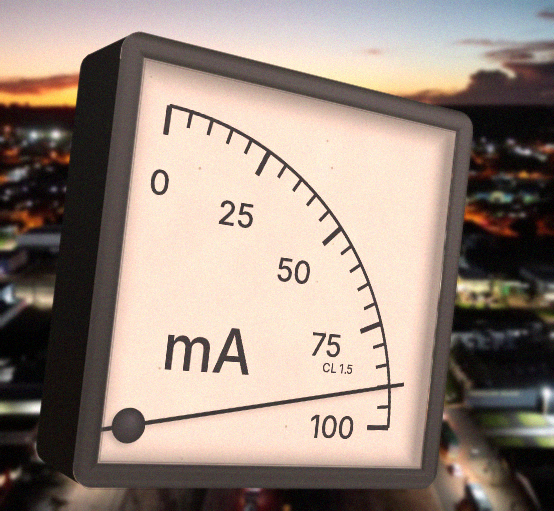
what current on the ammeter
90 mA
